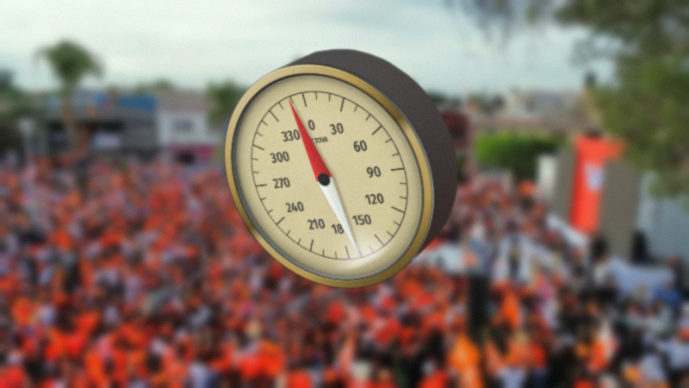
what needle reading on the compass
350 °
